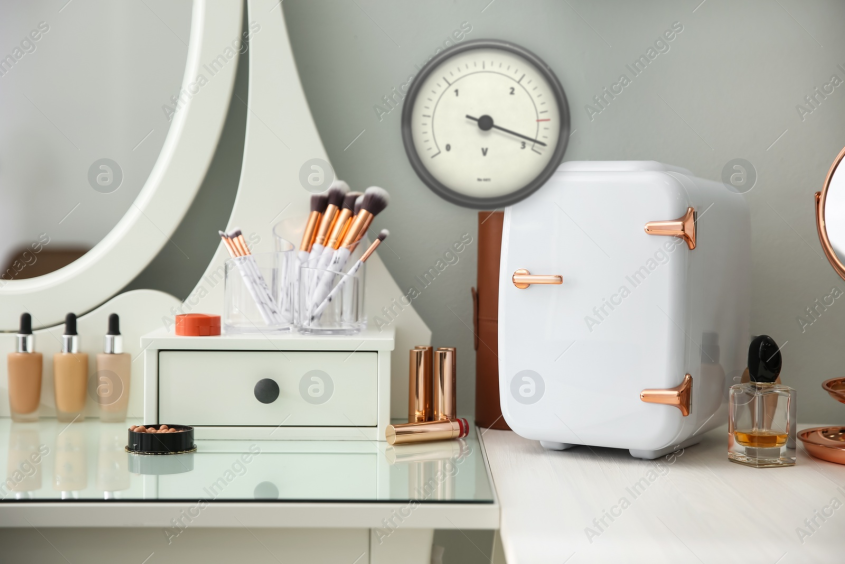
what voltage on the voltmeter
2.9 V
